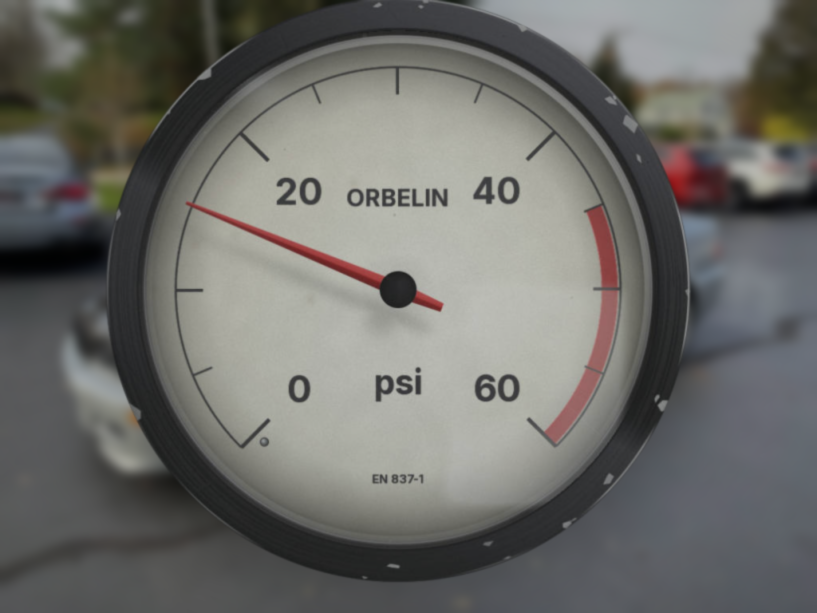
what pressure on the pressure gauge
15 psi
